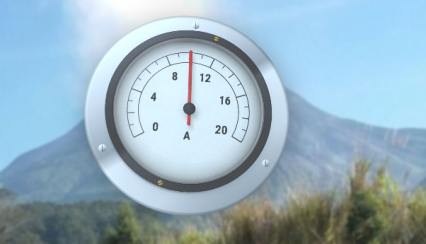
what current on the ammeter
10 A
